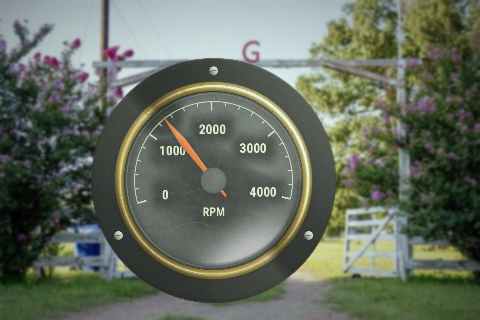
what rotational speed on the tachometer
1300 rpm
